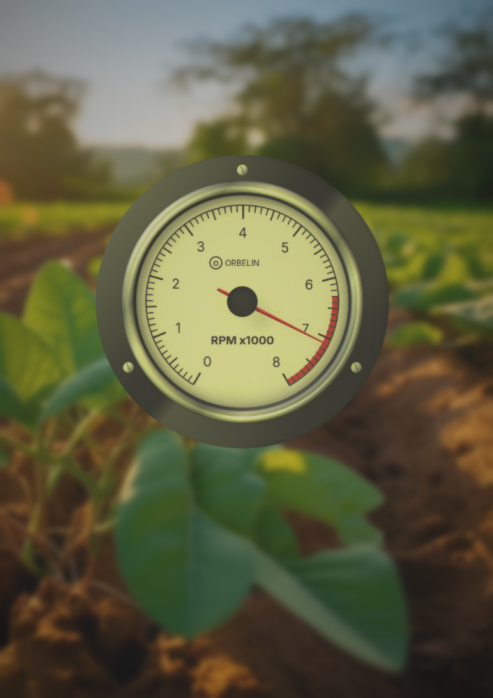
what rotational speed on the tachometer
7100 rpm
